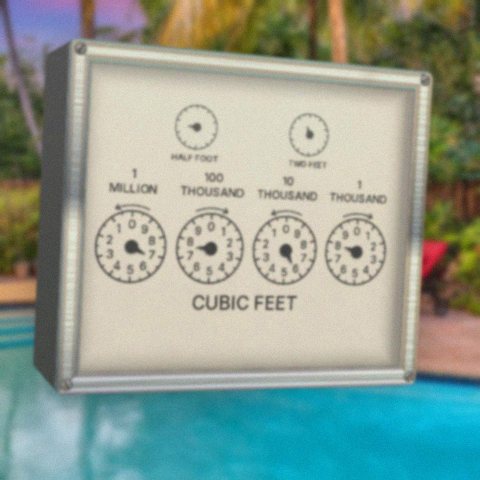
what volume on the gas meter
675800 ft³
